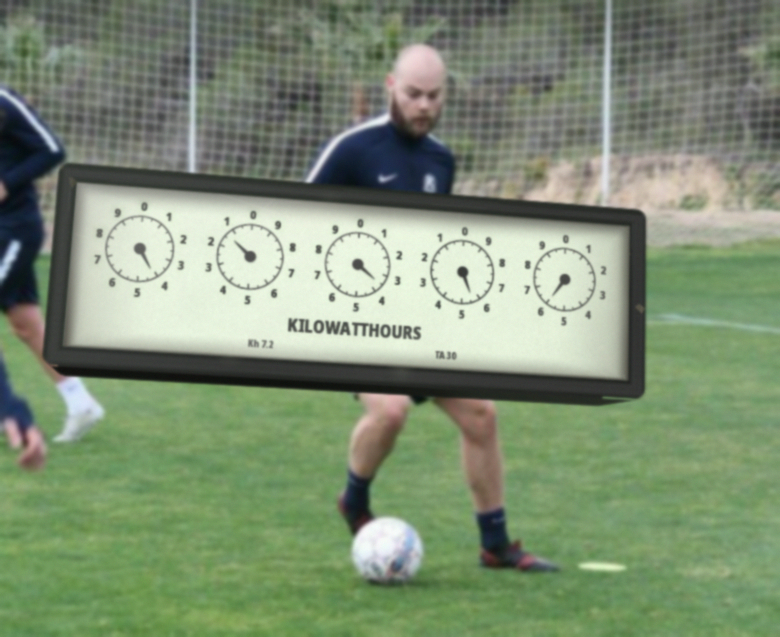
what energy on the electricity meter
41356 kWh
